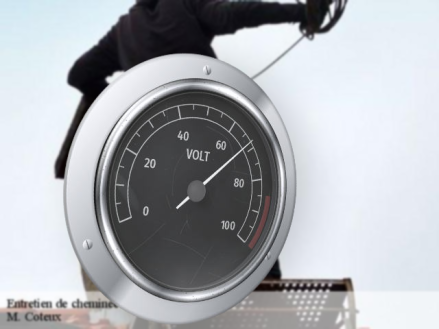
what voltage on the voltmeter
67.5 V
